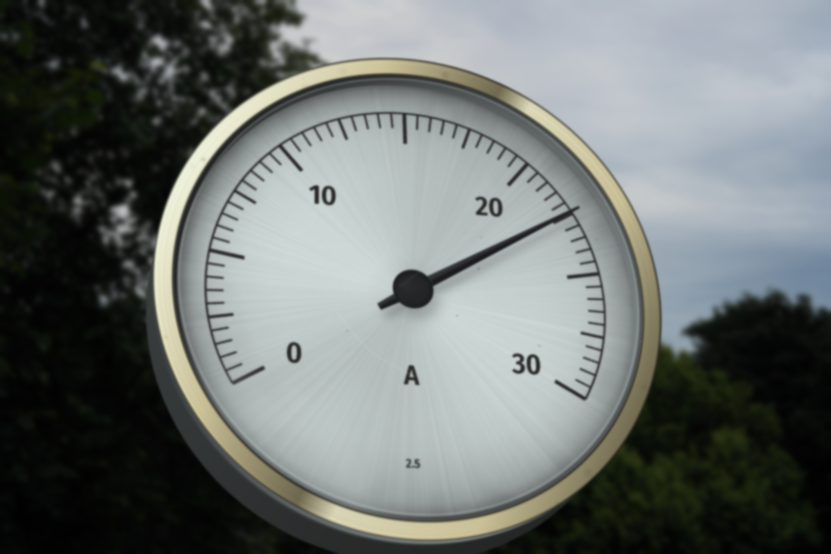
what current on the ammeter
22.5 A
